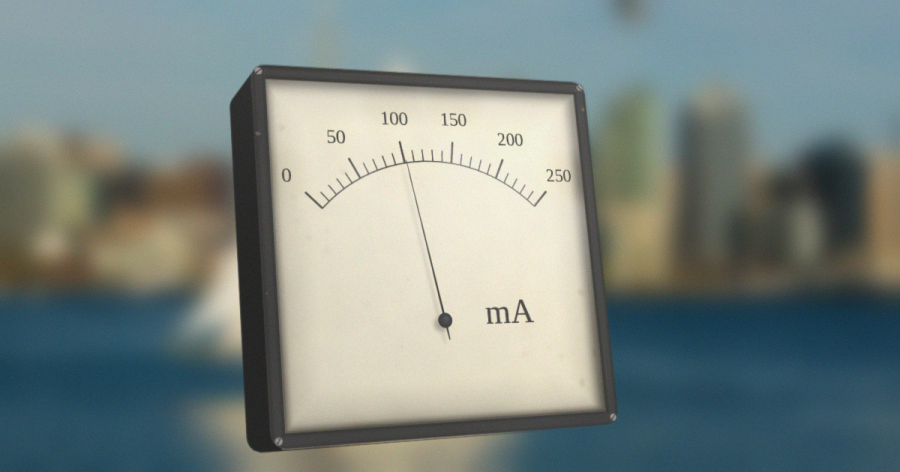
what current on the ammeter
100 mA
